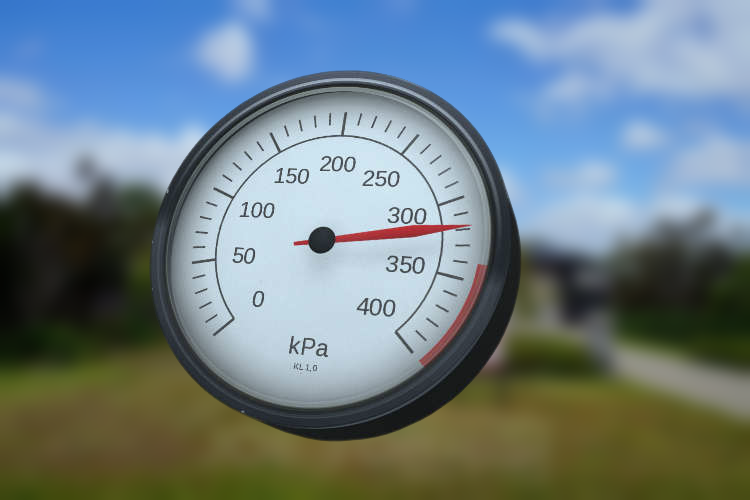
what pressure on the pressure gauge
320 kPa
